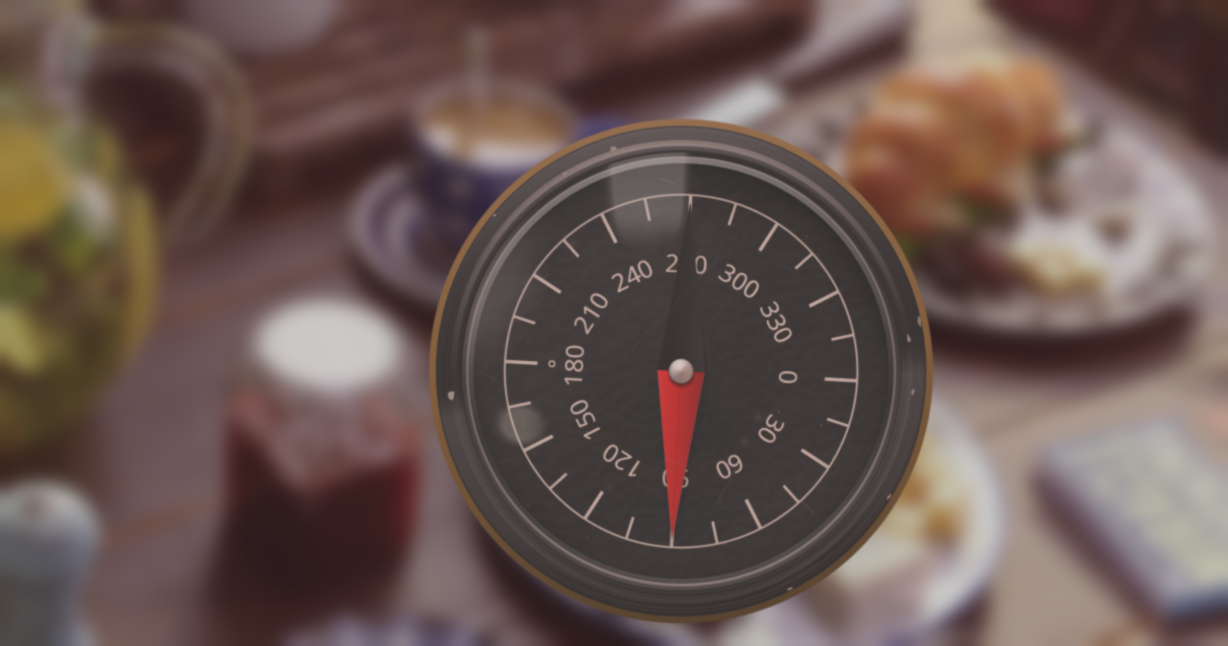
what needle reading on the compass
90 °
